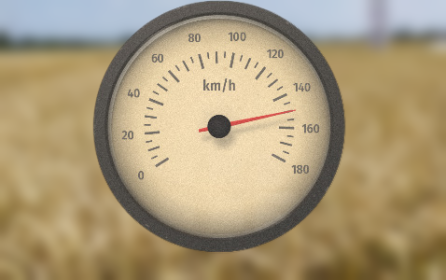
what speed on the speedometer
150 km/h
